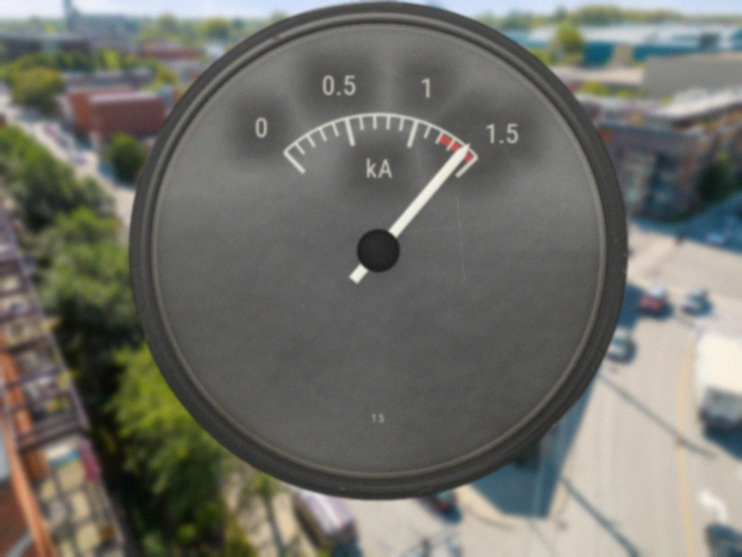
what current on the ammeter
1.4 kA
